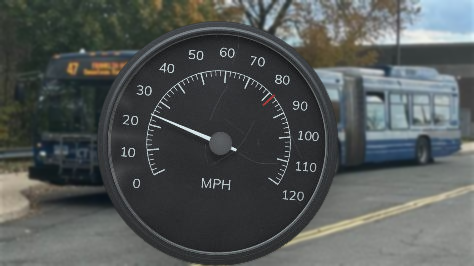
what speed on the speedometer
24 mph
